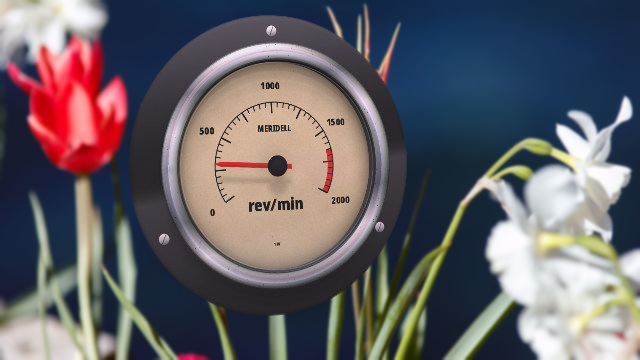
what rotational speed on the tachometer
300 rpm
